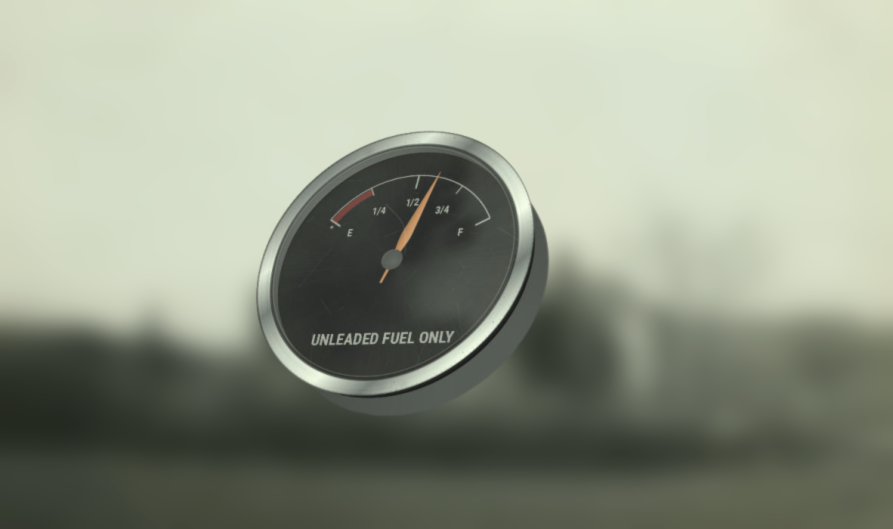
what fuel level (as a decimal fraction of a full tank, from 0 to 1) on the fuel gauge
0.625
